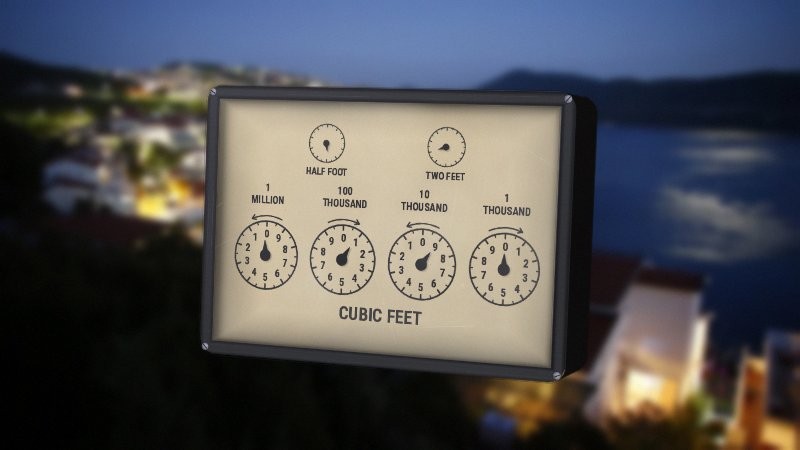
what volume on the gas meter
9000 ft³
